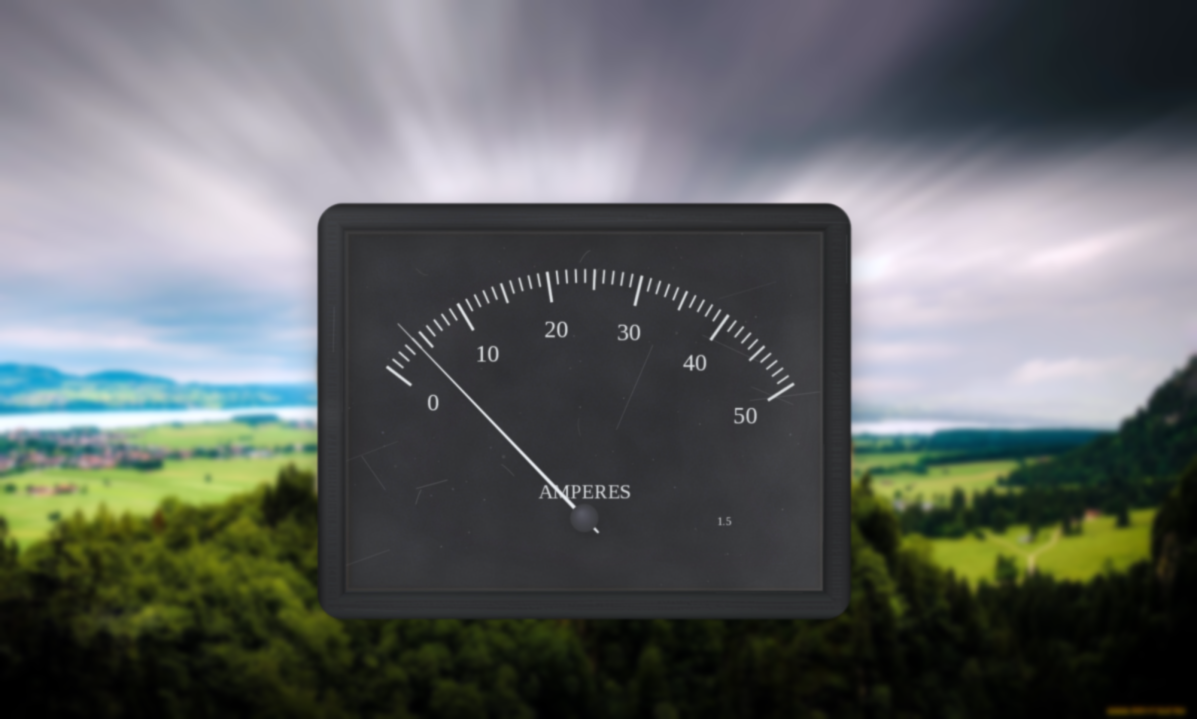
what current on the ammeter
4 A
